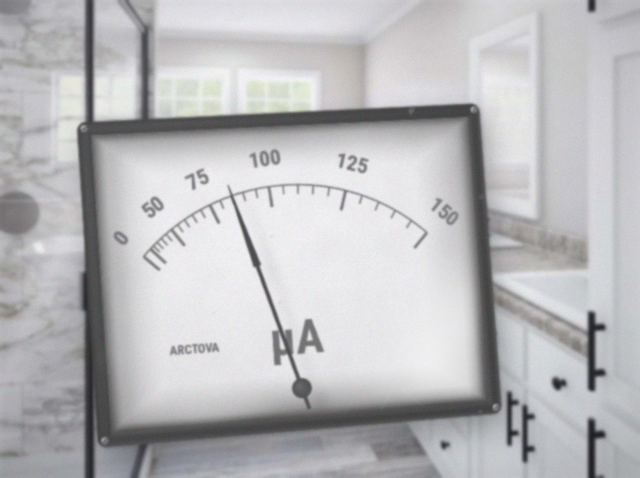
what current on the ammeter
85 µA
